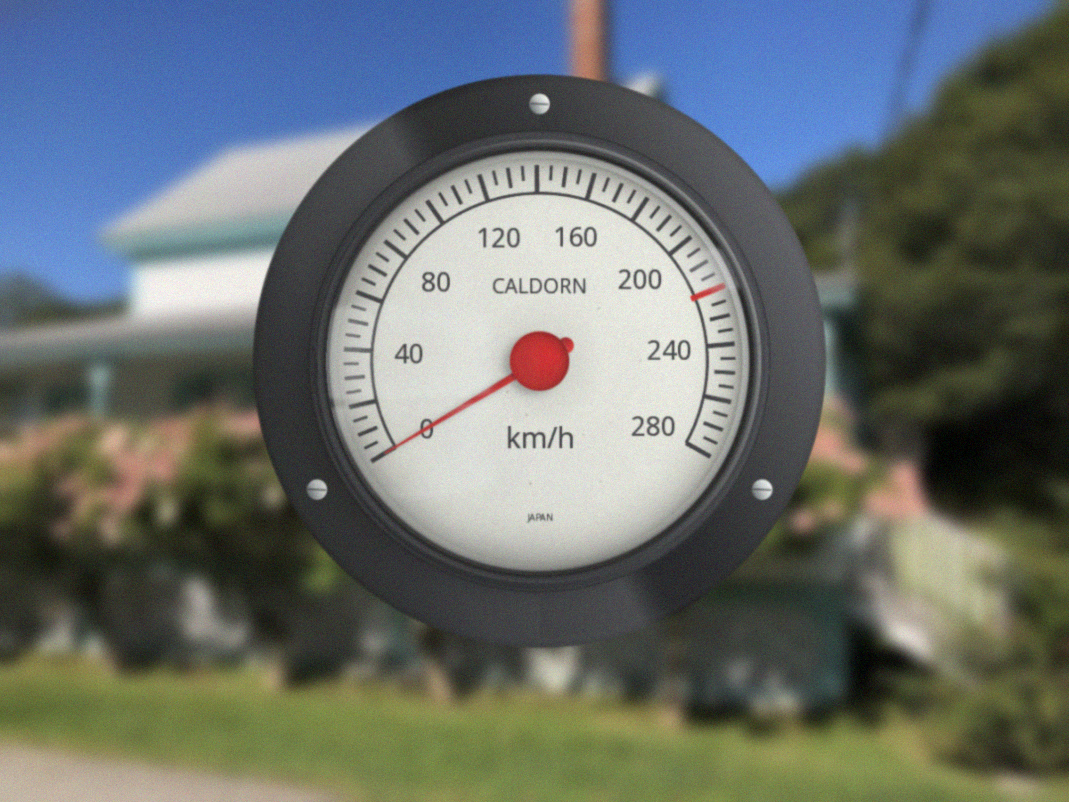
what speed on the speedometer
0 km/h
